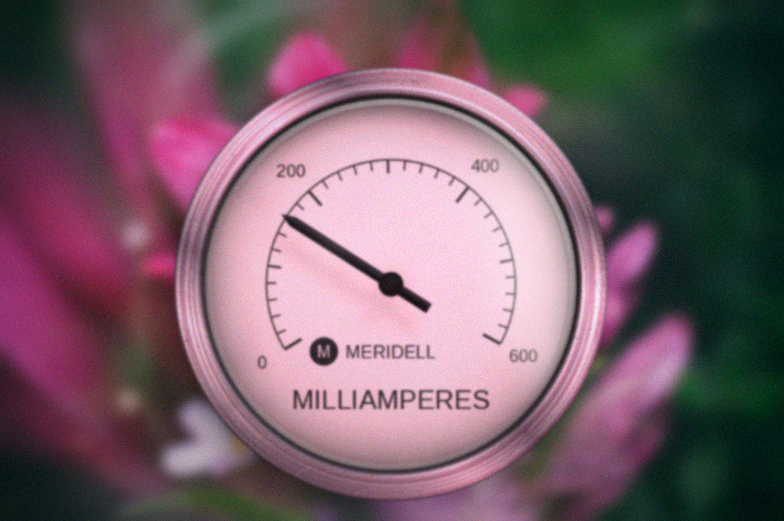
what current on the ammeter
160 mA
